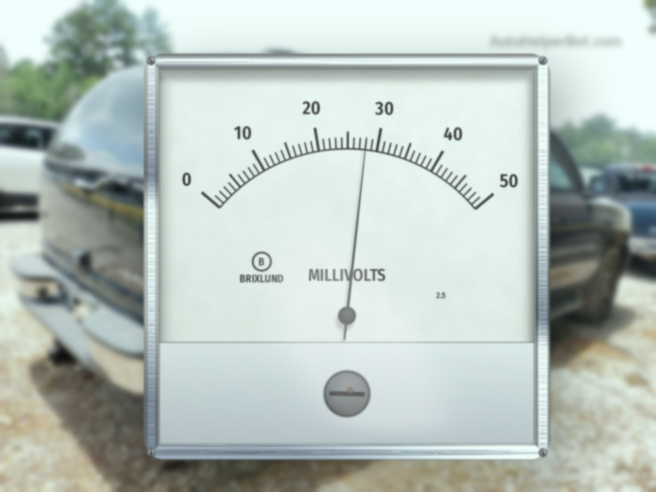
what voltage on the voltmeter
28 mV
